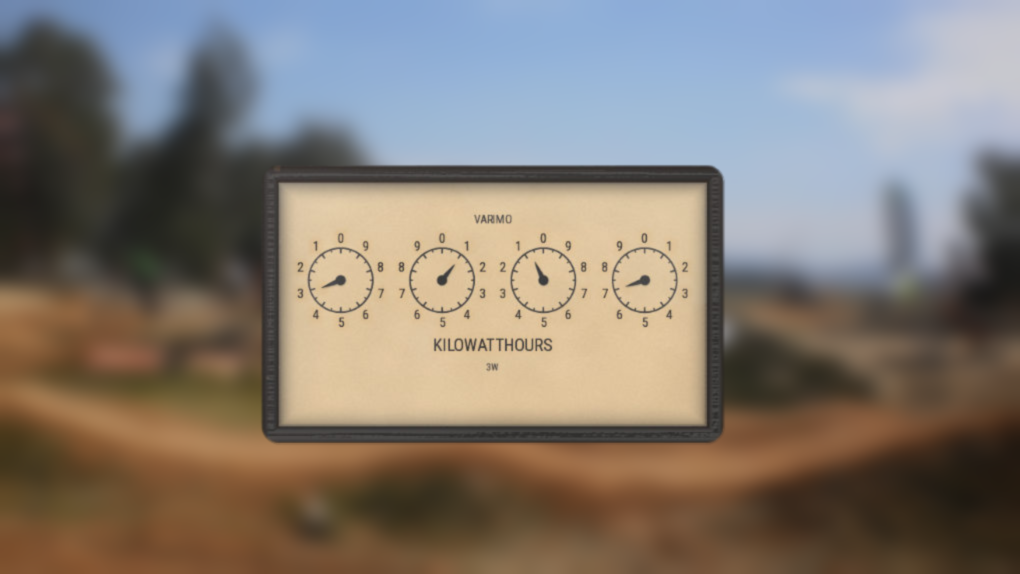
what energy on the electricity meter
3107 kWh
